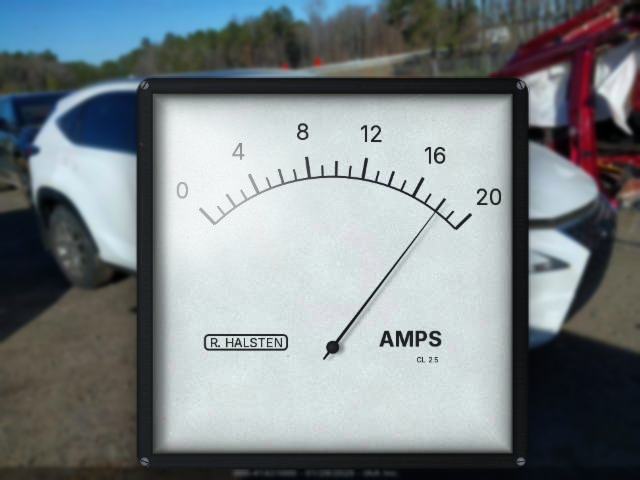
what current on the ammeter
18 A
